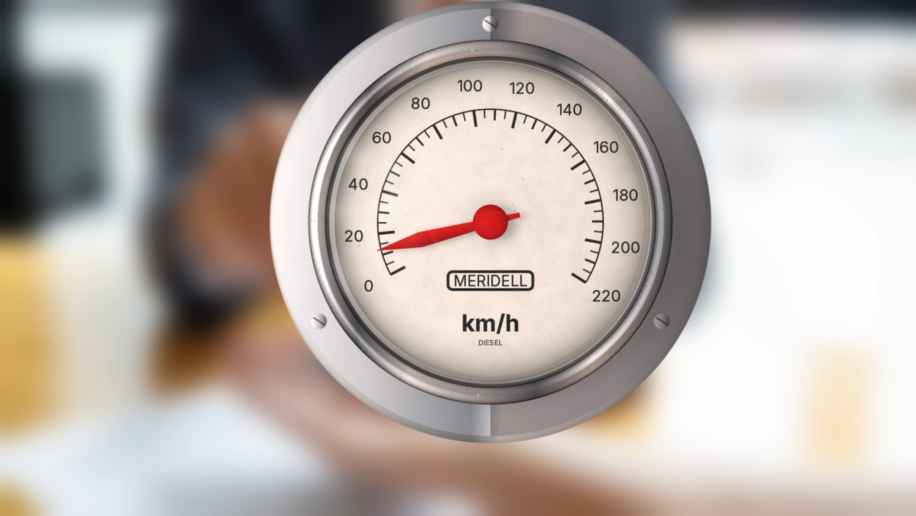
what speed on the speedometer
12.5 km/h
